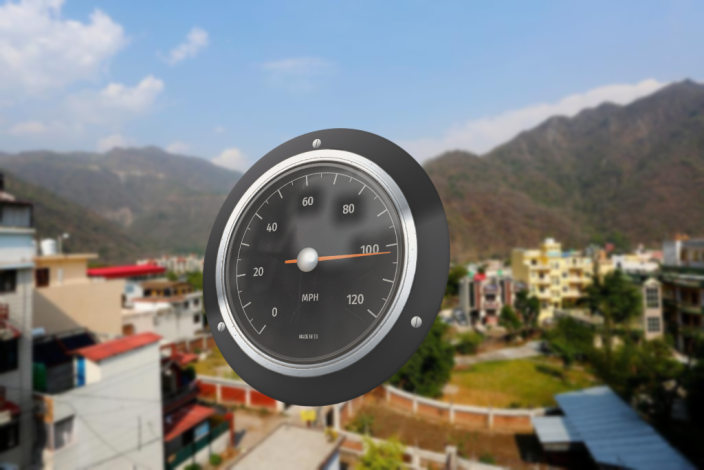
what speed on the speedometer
102.5 mph
